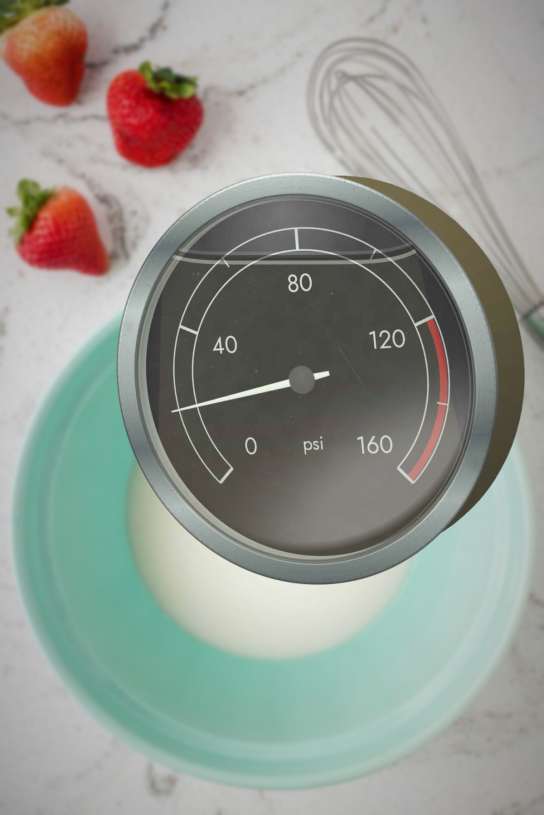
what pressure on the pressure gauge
20 psi
